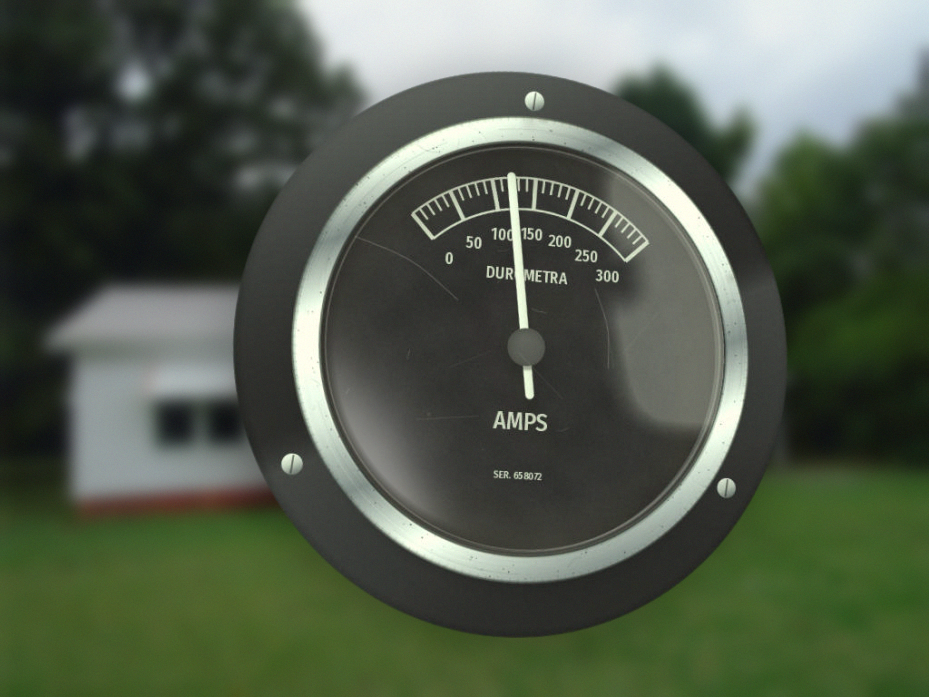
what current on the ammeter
120 A
